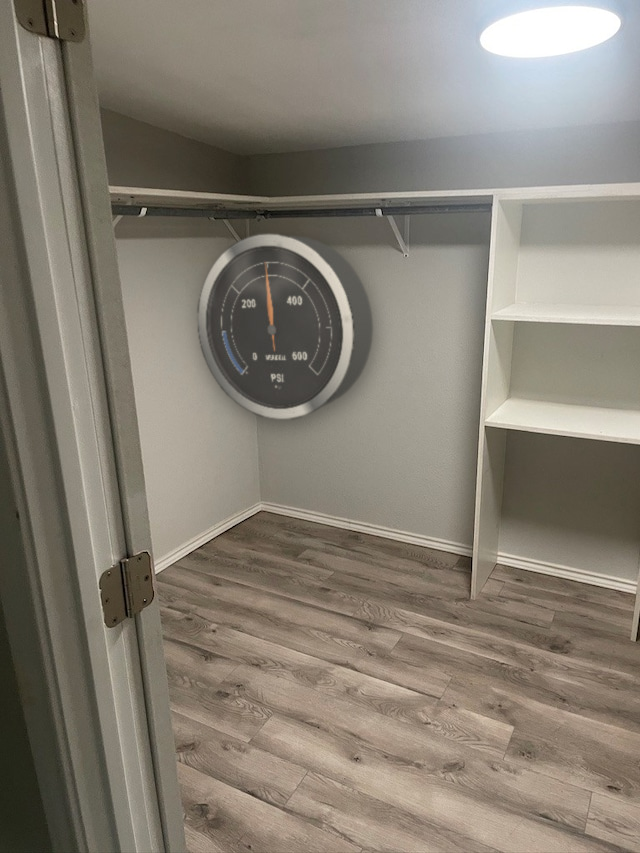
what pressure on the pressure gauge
300 psi
